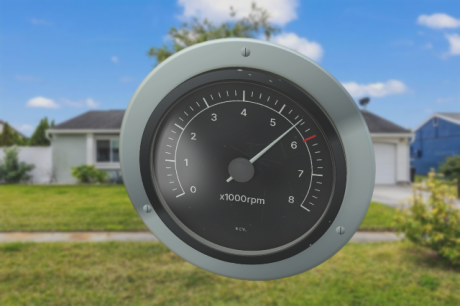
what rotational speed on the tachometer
5500 rpm
